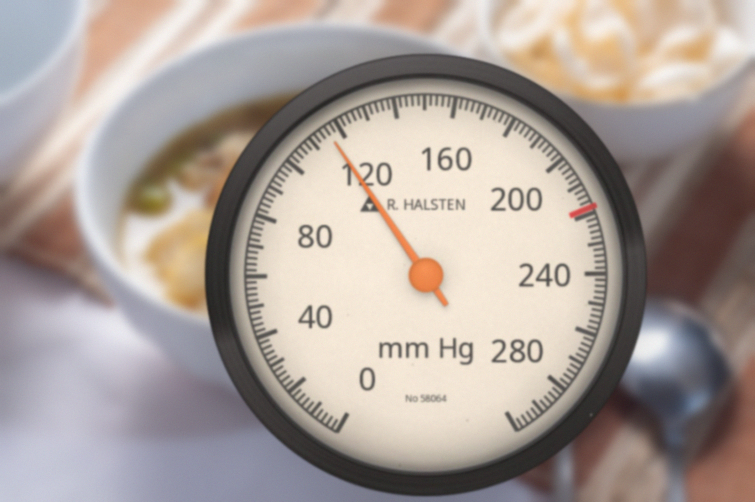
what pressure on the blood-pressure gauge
116 mmHg
